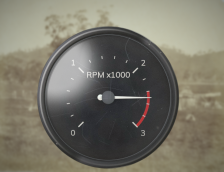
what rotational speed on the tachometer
2500 rpm
